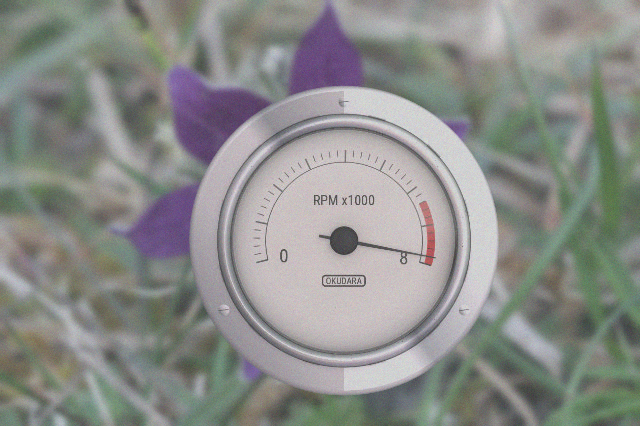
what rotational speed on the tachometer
7800 rpm
